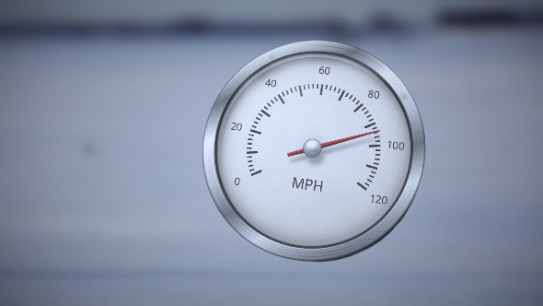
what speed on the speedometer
94 mph
